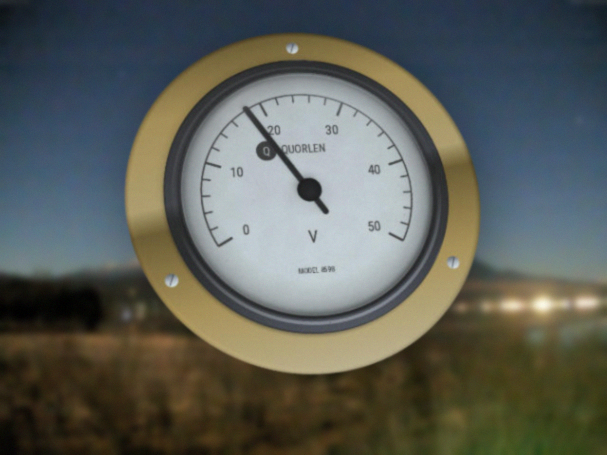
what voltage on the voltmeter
18 V
